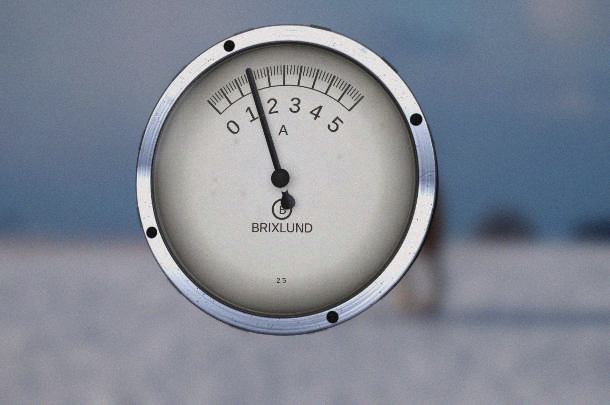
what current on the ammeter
1.5 A
